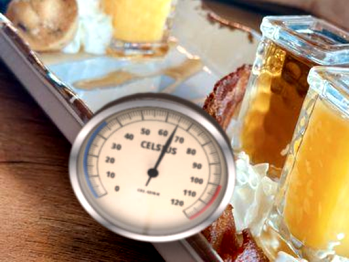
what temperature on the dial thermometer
65 °C
